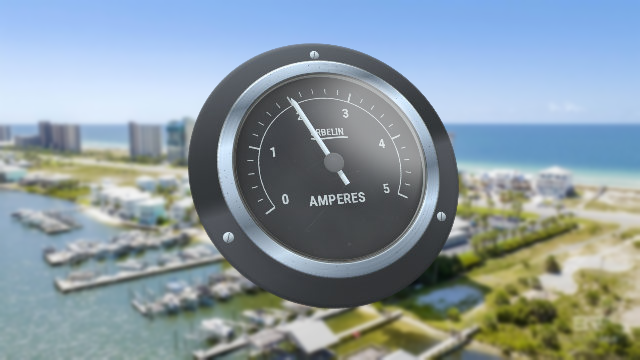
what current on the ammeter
2 A
